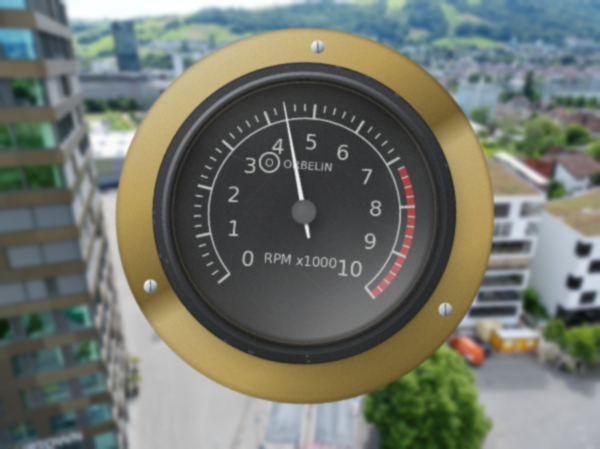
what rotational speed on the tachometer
4400 rpm
